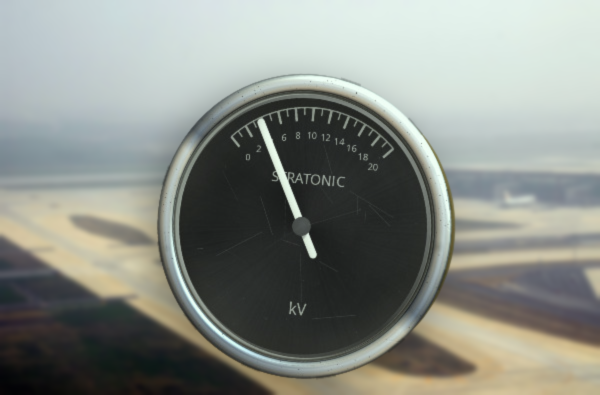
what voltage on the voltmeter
4 kV
